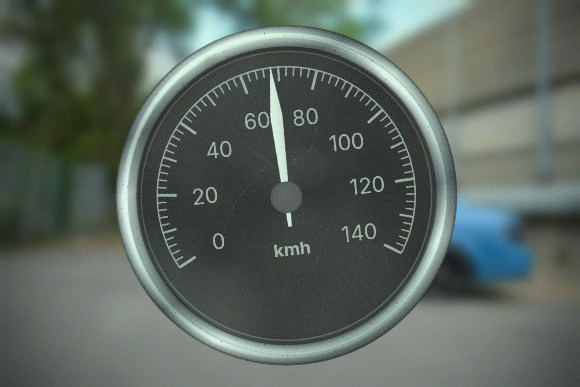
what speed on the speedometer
68 km/h
